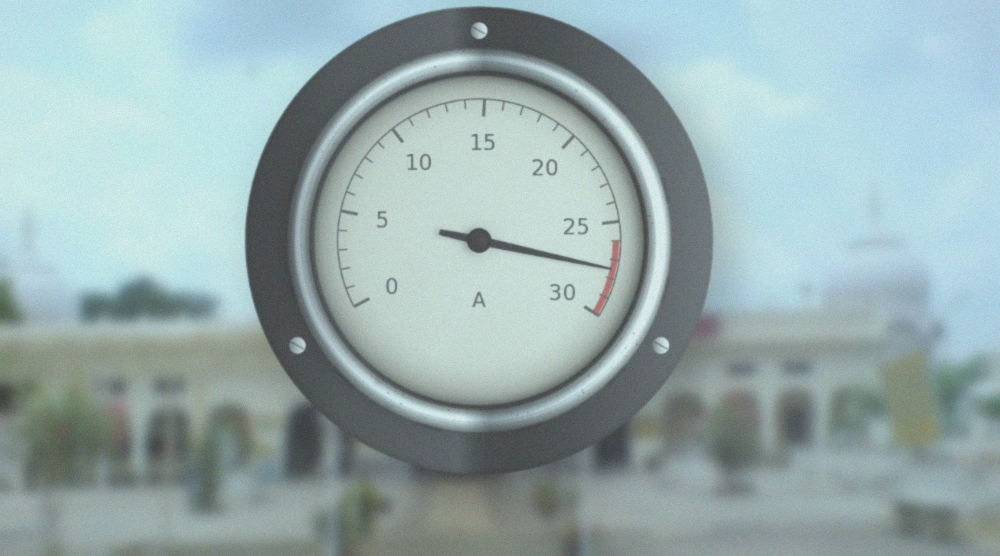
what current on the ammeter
27.5 A
